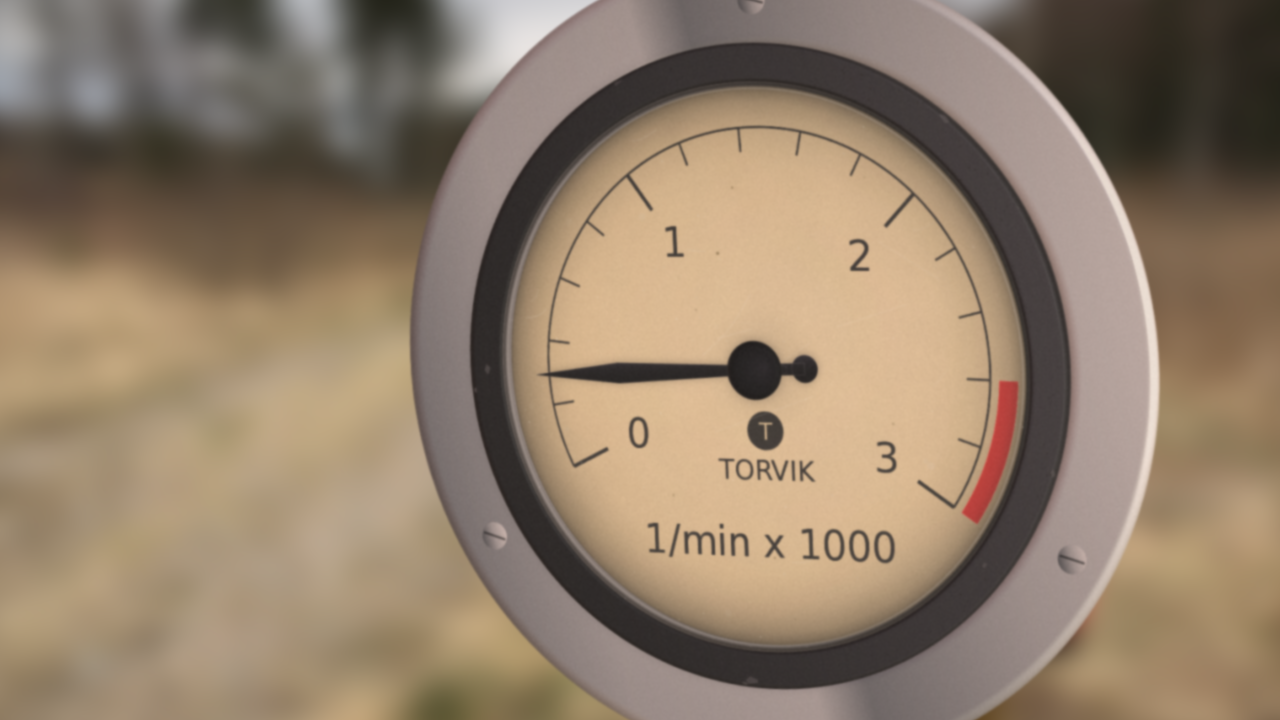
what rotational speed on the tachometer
300 rpm
